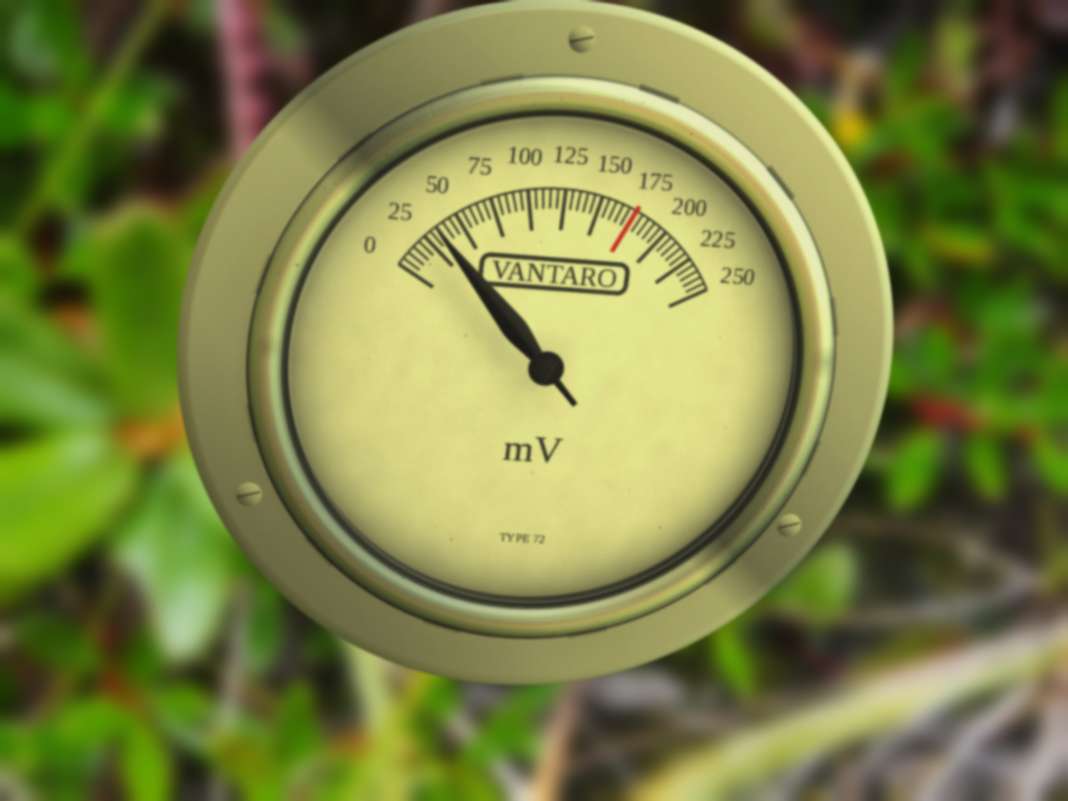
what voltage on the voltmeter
35 mV
